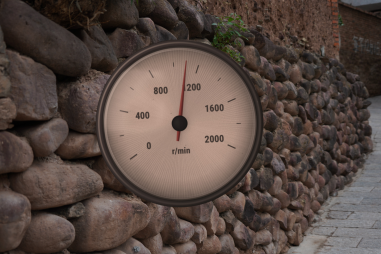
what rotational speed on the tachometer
1100 rpm
